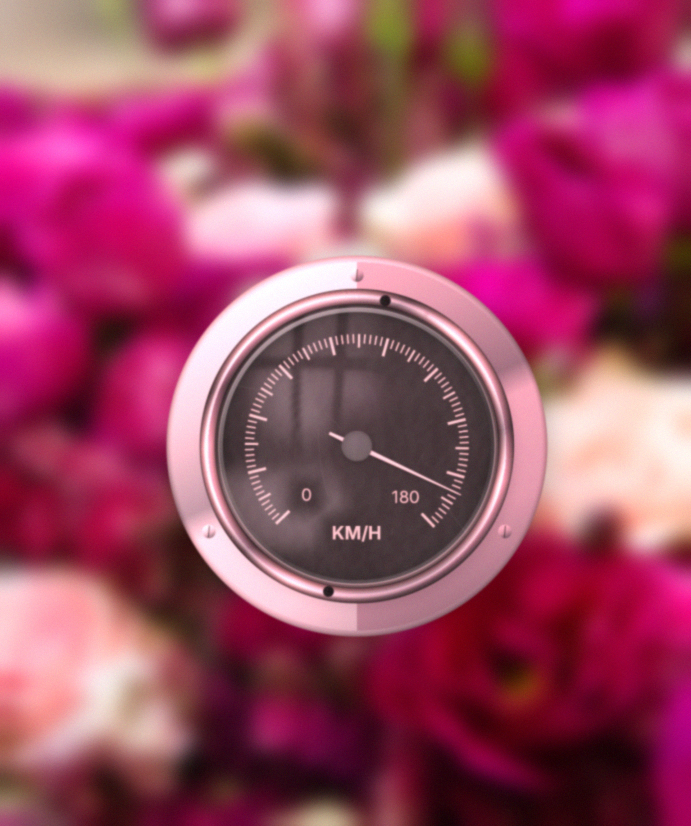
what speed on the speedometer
166 km/h
